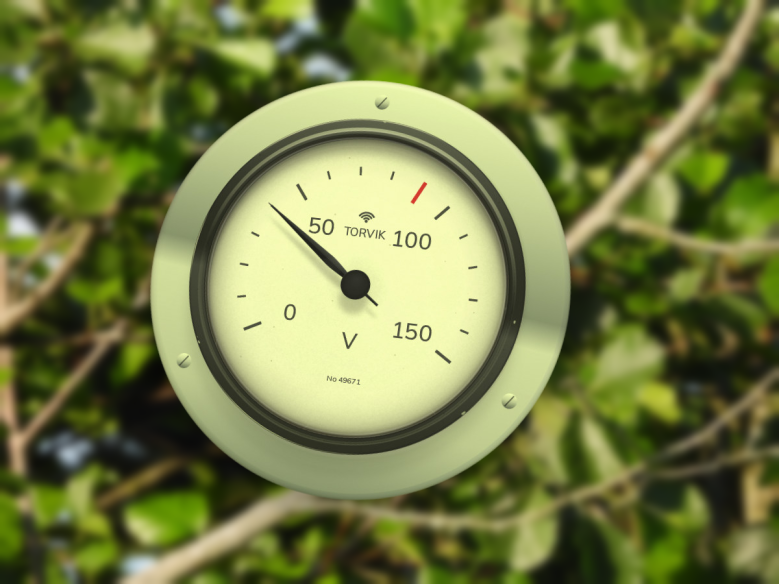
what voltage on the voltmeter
40 V
